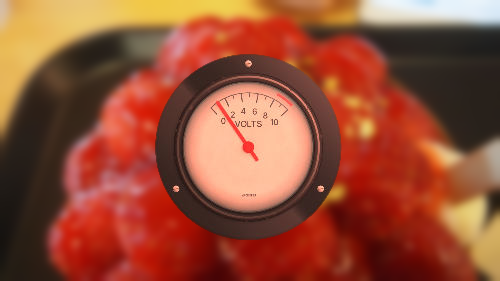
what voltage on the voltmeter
1 V
